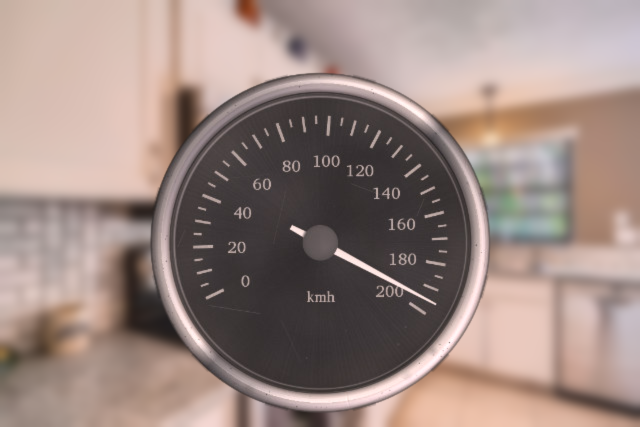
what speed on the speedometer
195 km/h
